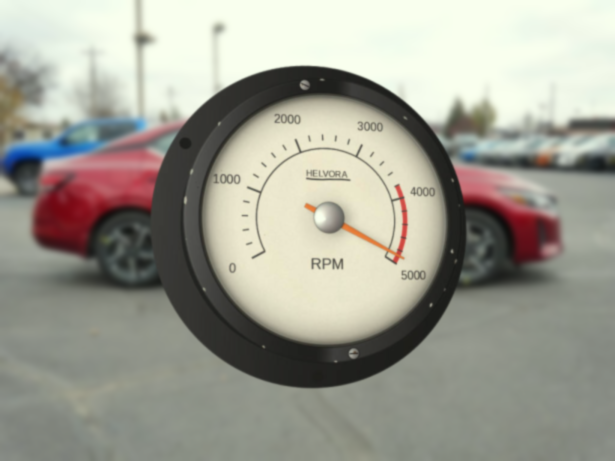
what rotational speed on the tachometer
4900 rpm
